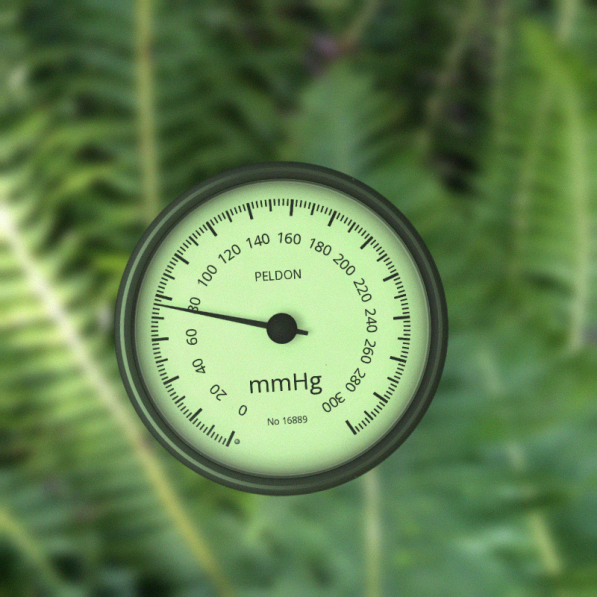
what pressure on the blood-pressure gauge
76 mmHg
